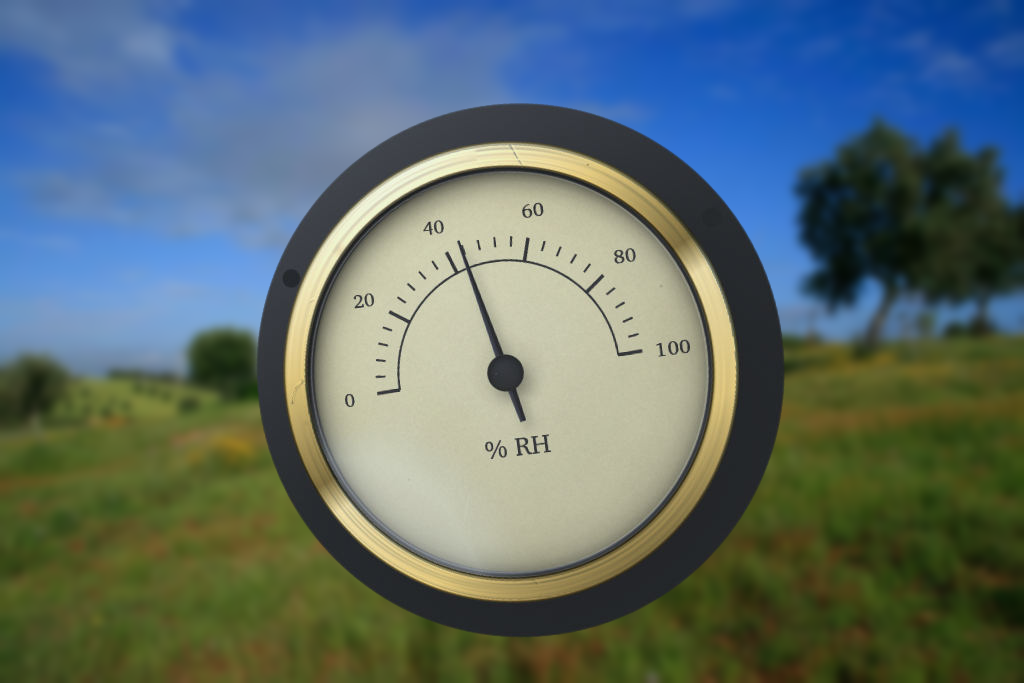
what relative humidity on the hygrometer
44 %
